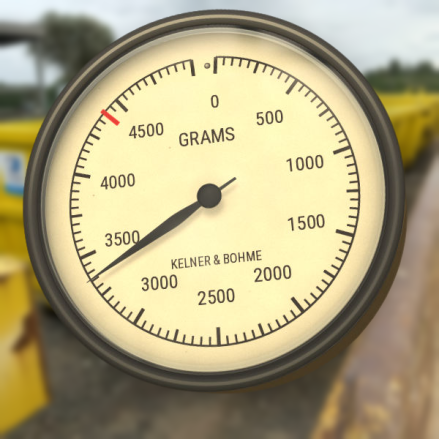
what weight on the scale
3350 g
